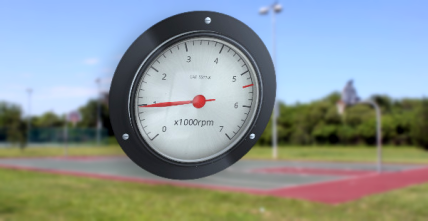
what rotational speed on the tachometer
1000 rpm
